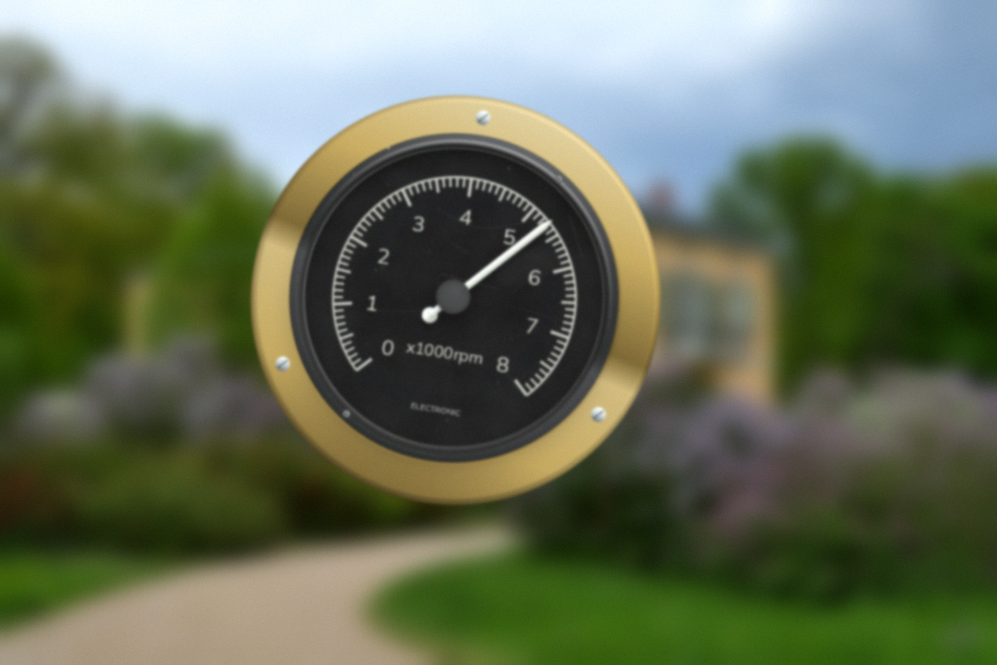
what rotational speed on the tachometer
5300 rpm
